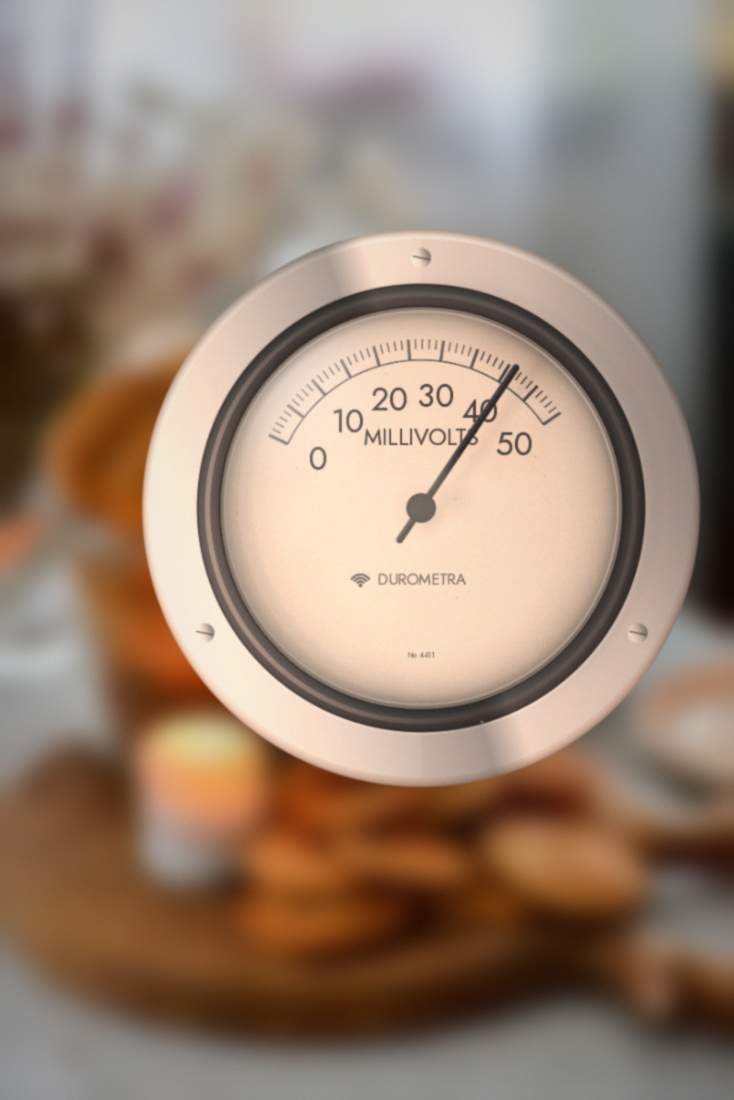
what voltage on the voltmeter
41 mV
